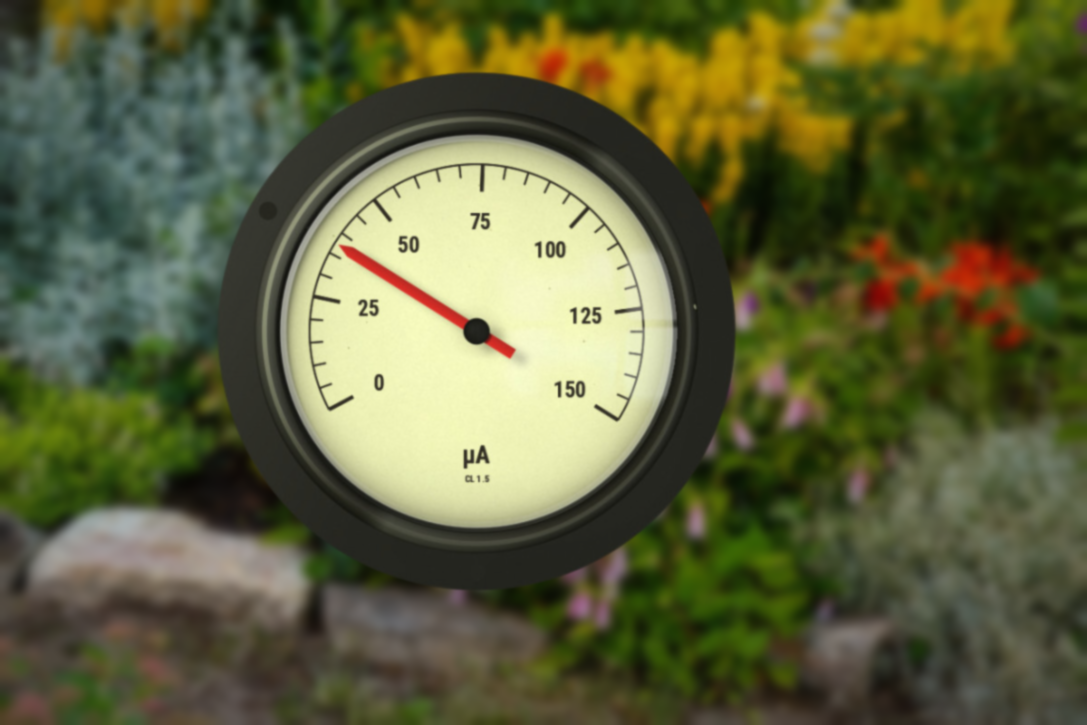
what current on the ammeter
37.5 µA
